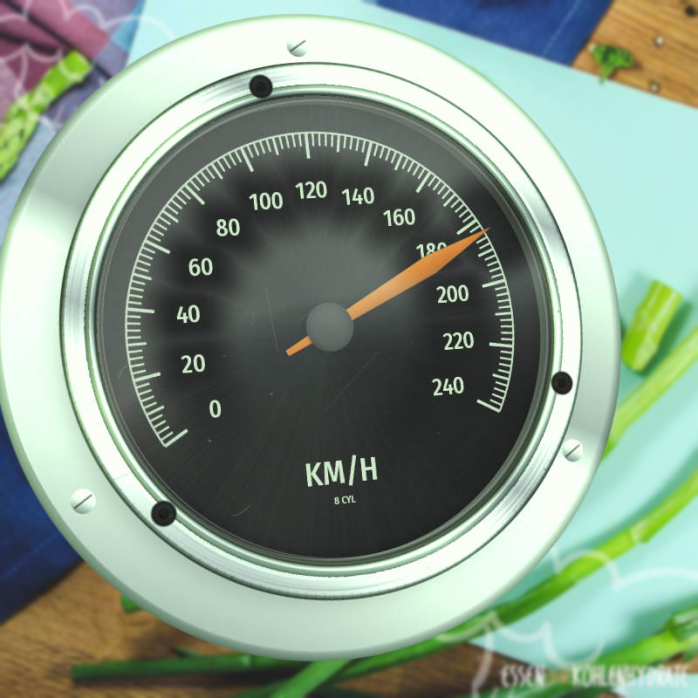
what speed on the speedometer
184 km/h
